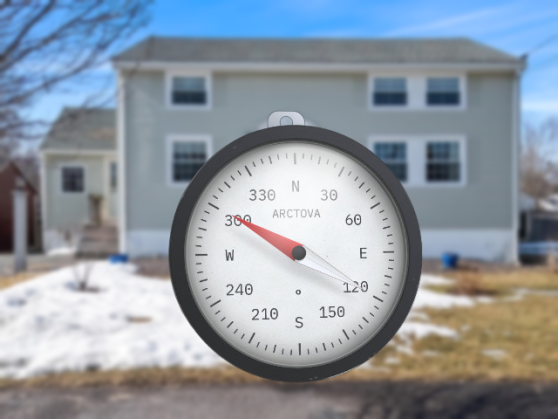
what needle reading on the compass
300 °
